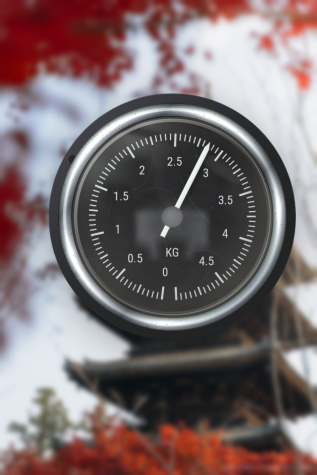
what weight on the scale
2.85 kg
